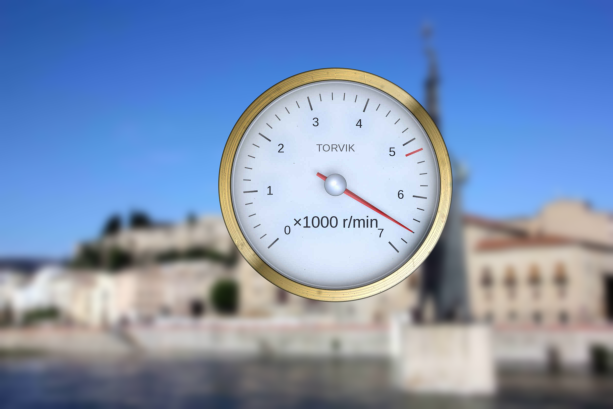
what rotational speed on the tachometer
6600 rpm
